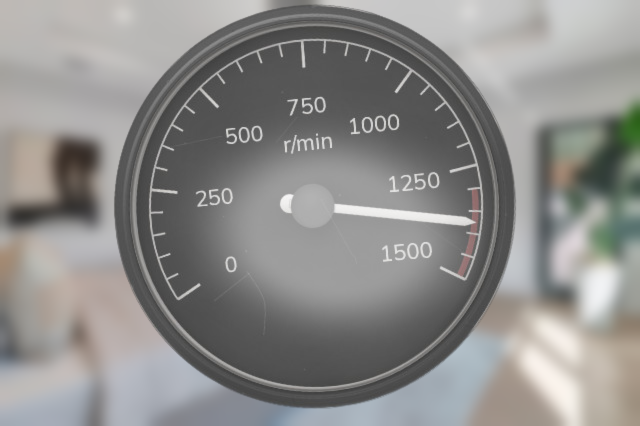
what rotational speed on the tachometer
1375 rpm
